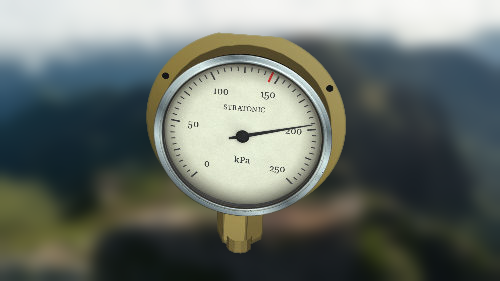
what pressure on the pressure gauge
195 kPa
